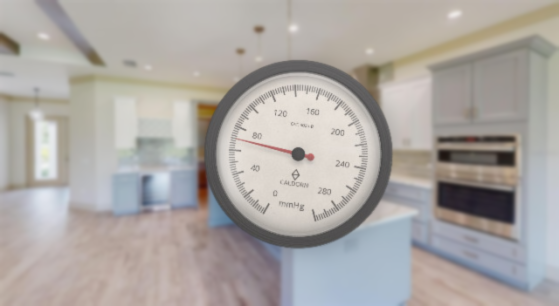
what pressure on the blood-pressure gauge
70 mmHg
